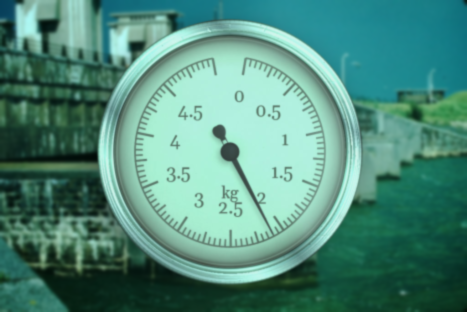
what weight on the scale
2.1 kg
